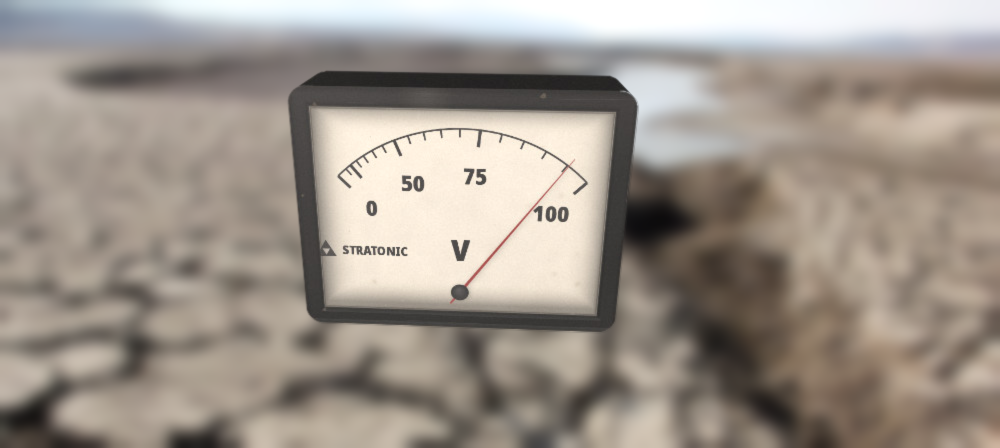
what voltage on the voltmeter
95 V
